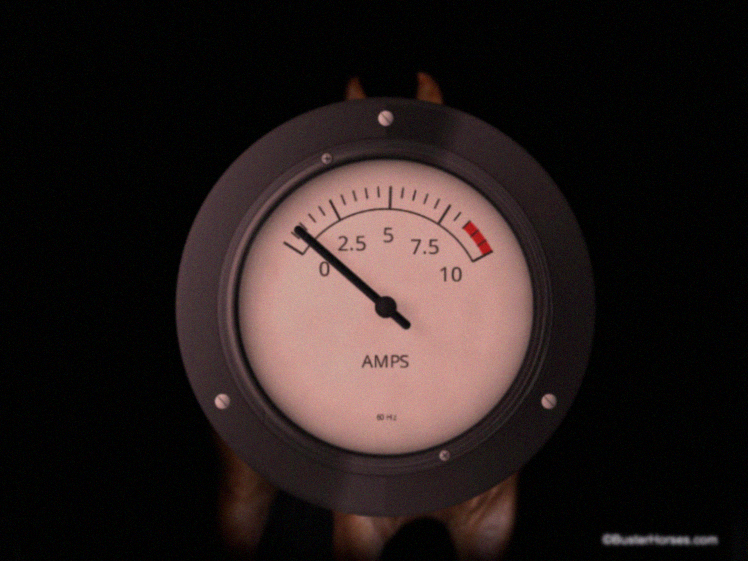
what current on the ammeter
0.75 A
